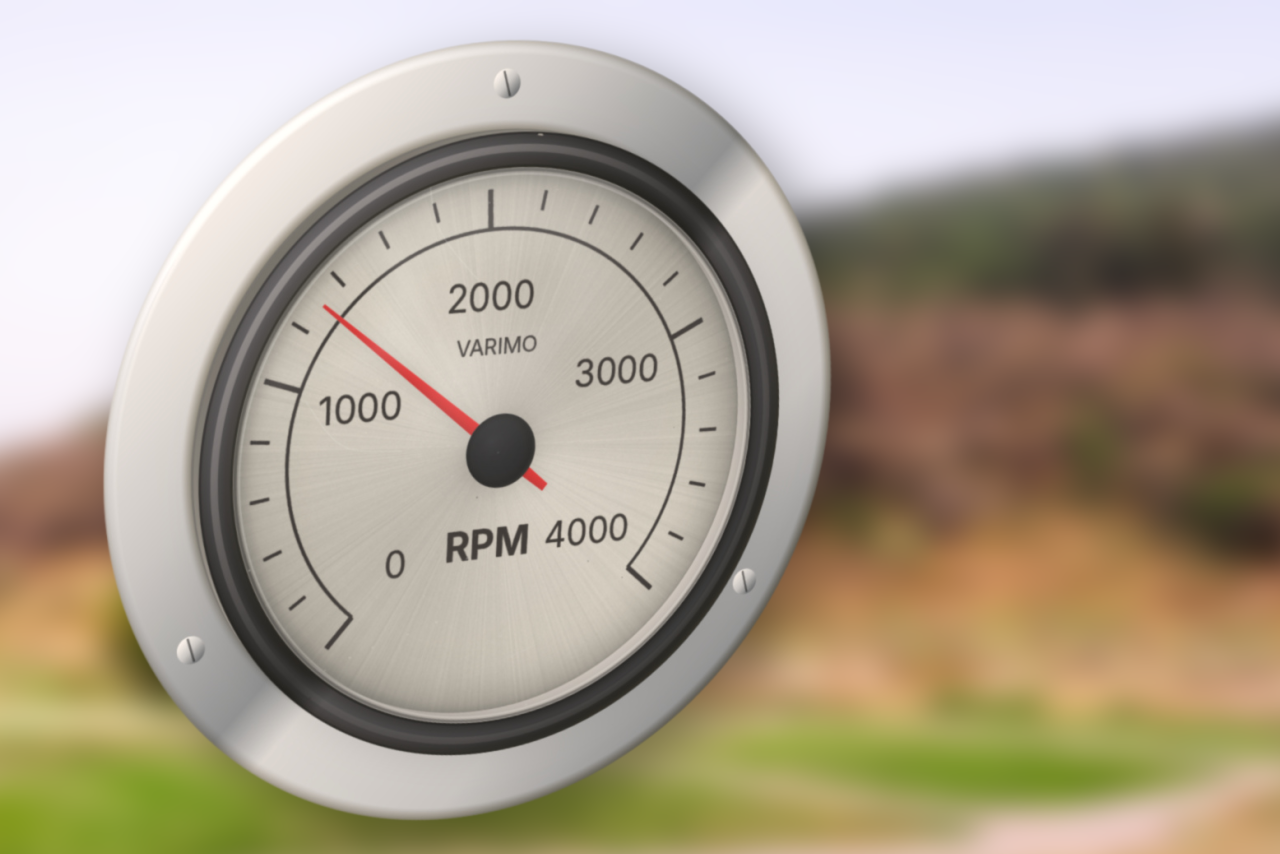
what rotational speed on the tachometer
1300 rpm
